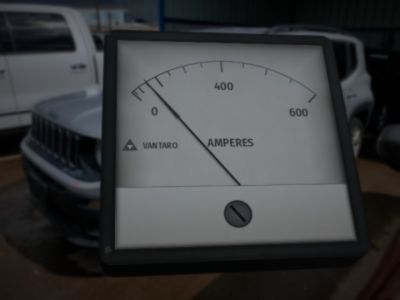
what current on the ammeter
150 A
